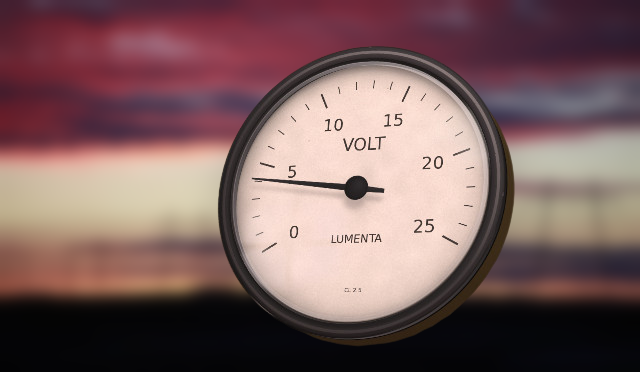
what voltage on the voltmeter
4 V
